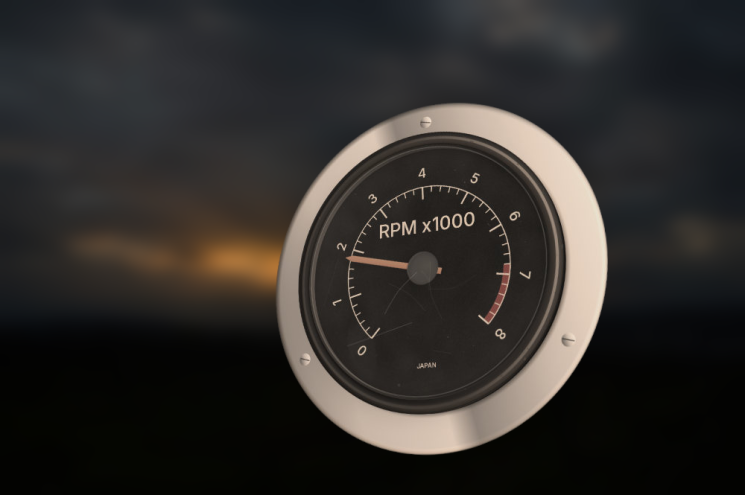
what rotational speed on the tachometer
1800 rpm
